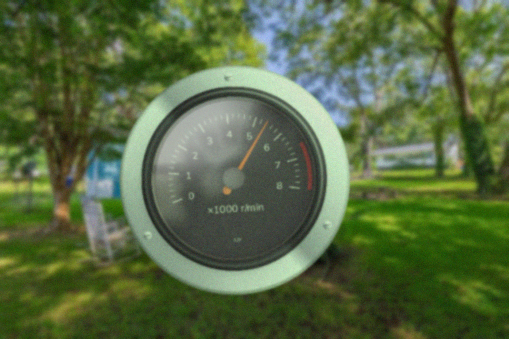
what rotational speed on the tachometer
5400 rpm
